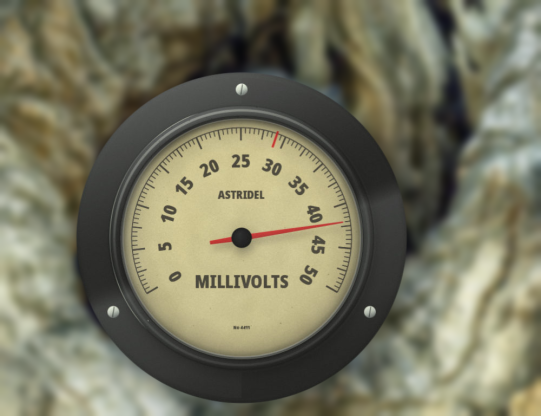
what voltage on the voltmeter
42 mV
